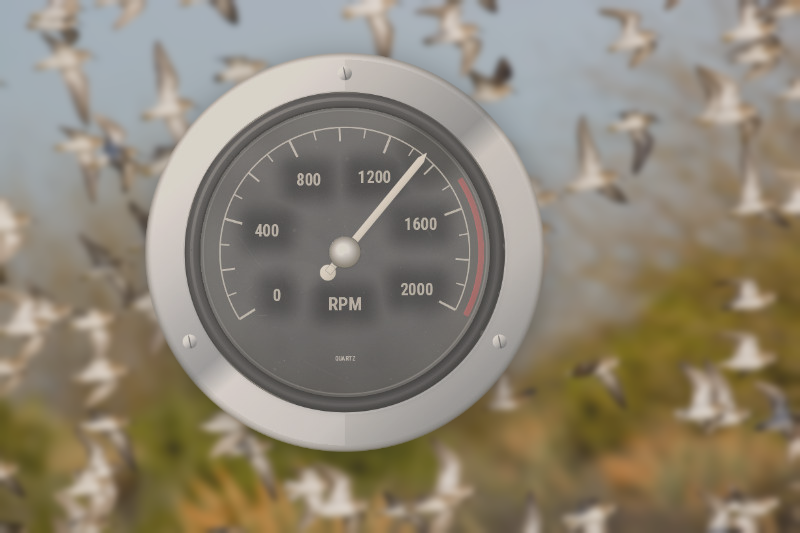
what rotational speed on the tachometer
1350 rpm
